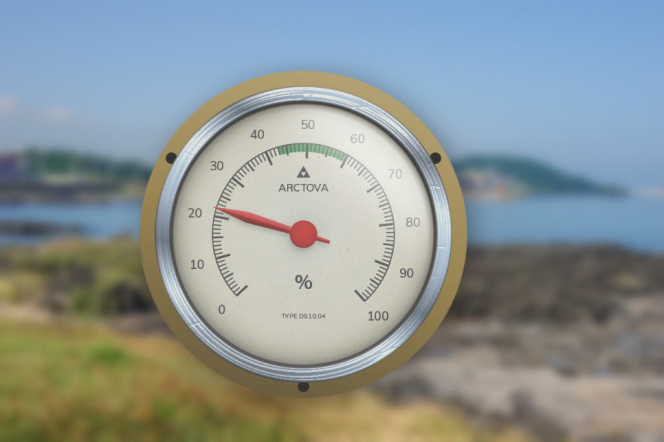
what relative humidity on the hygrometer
22 %
